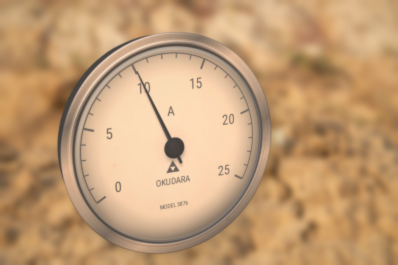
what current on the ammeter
10 A
